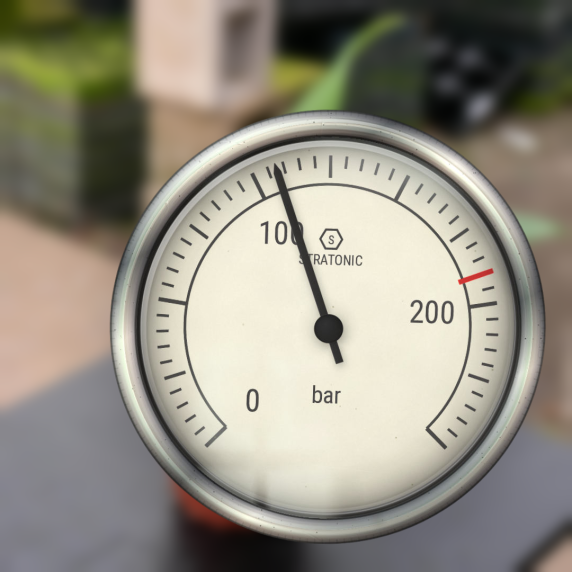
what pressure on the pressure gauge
107.5 bar
